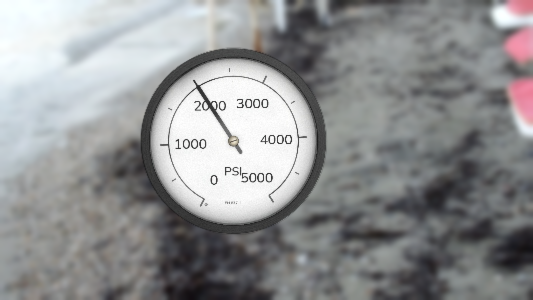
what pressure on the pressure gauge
2000 psi
